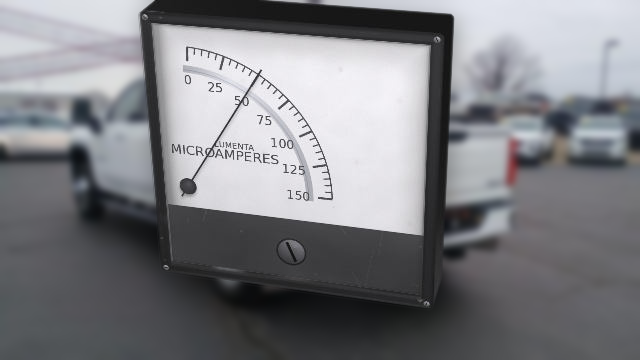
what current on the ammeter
50 µA
